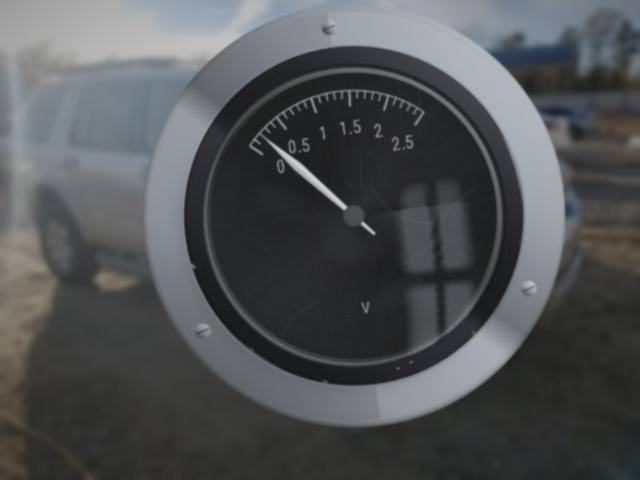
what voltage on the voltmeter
0.2 V
